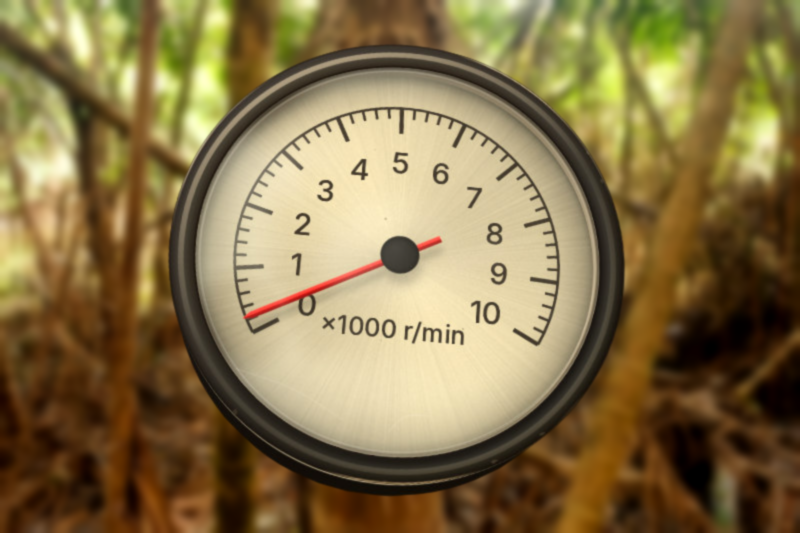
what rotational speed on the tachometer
200 rpm
